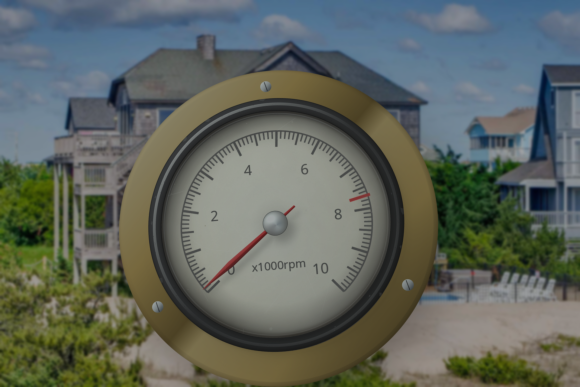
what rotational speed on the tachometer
100 rpm
